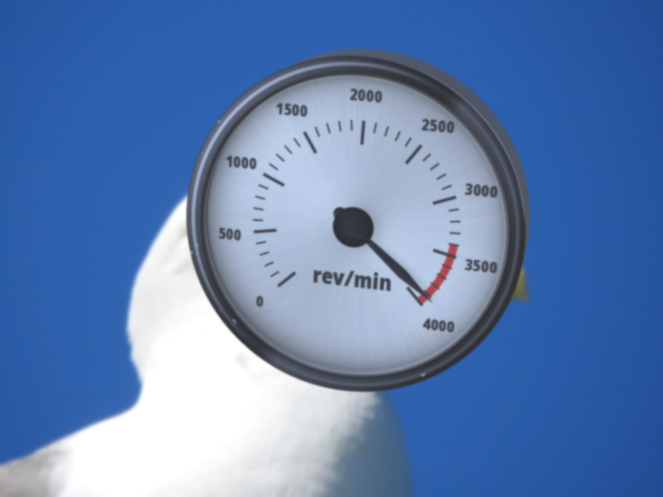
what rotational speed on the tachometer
3900 rpm
